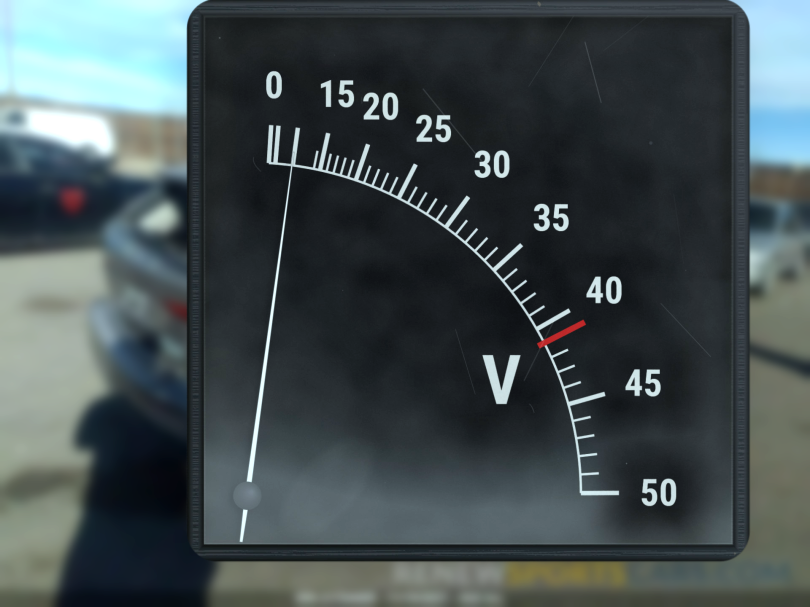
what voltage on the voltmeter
10 V
